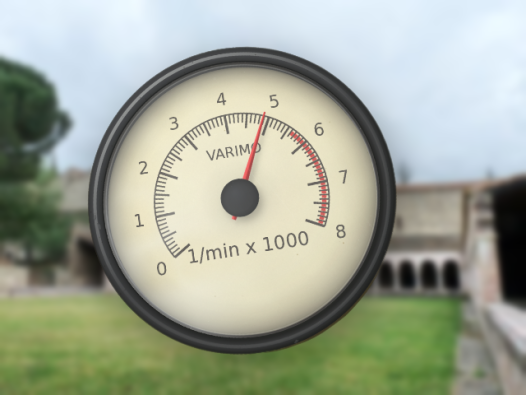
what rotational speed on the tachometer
4900 rpm
